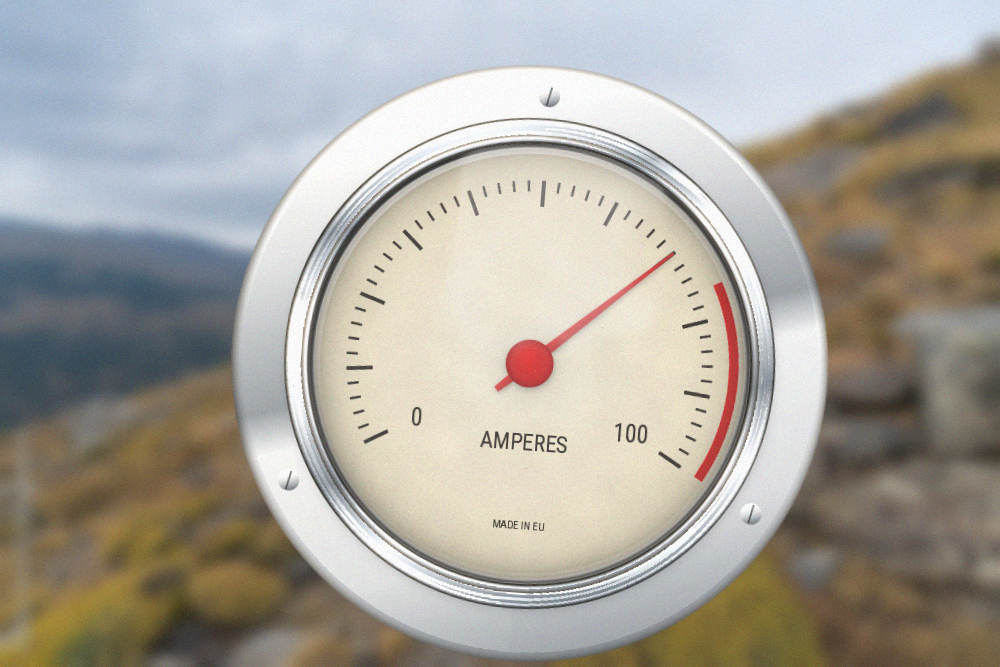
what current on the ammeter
70 A
